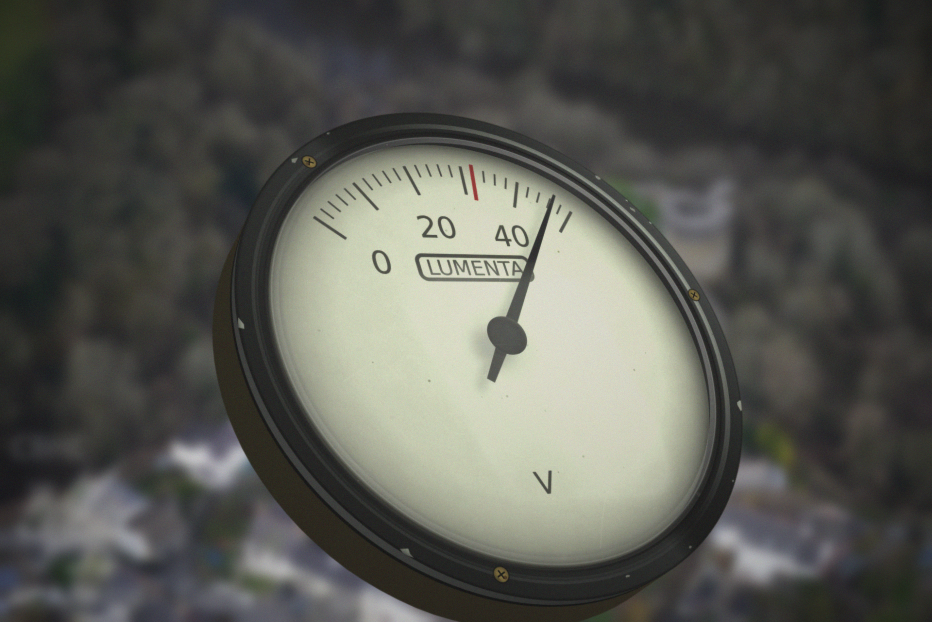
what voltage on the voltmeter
46 V
